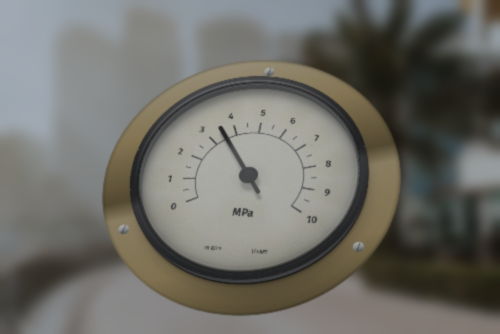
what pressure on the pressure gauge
3.5 MPa
